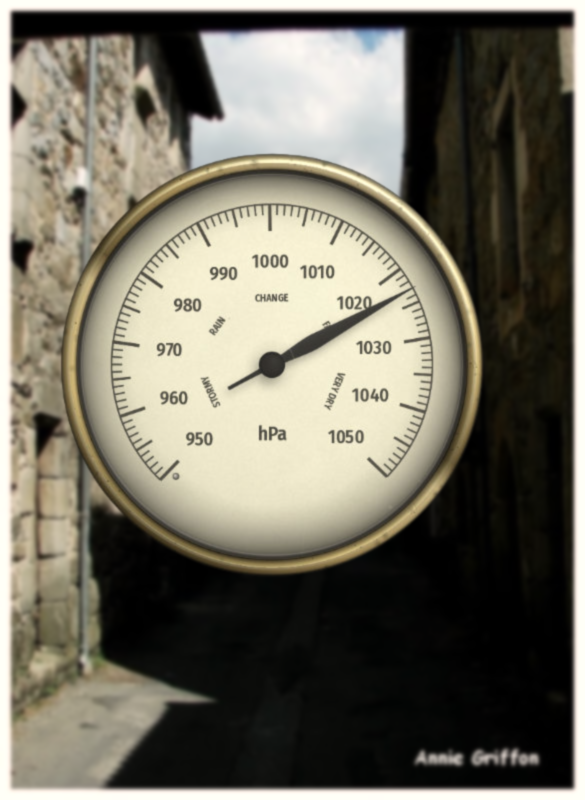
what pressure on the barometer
1023 hPa
